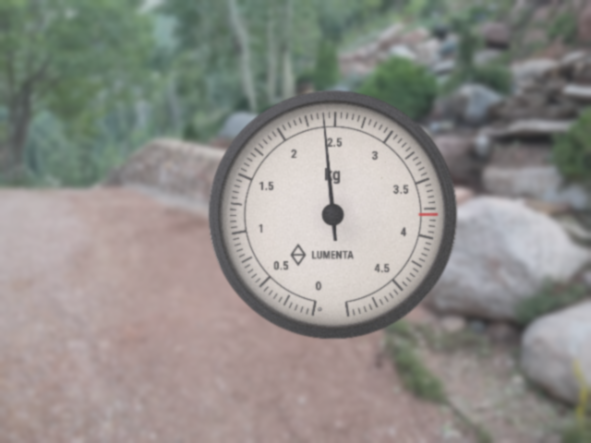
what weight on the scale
2.4 kg
